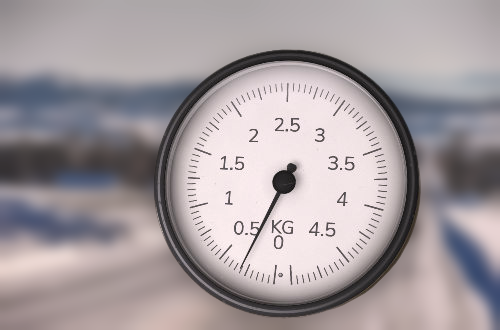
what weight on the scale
0.3 kg
